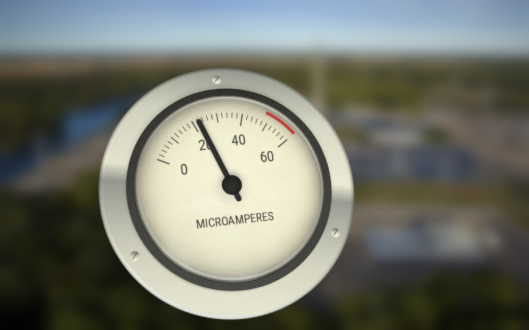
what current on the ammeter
22 µA
